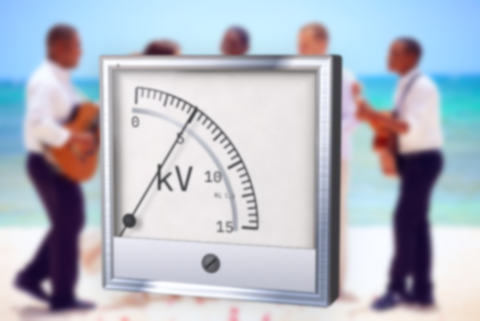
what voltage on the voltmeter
5 kV
